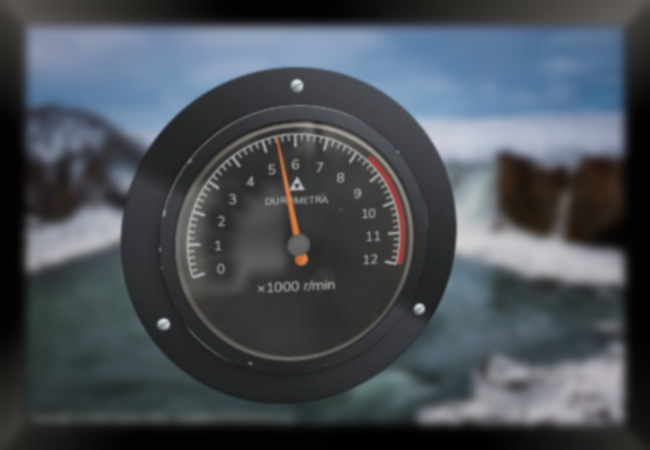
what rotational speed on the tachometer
5400 rpm
